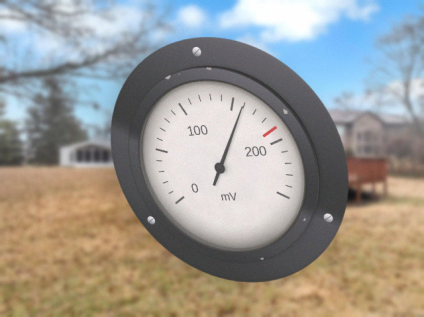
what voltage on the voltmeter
160 mV
